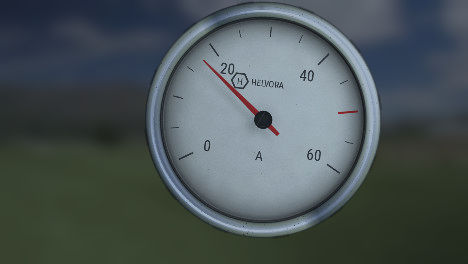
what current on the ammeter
17.5 A
